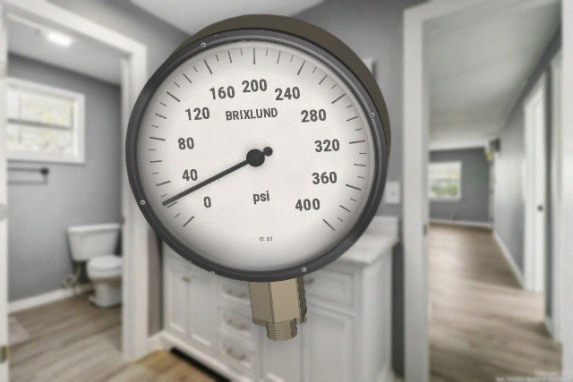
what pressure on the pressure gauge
25 psi
